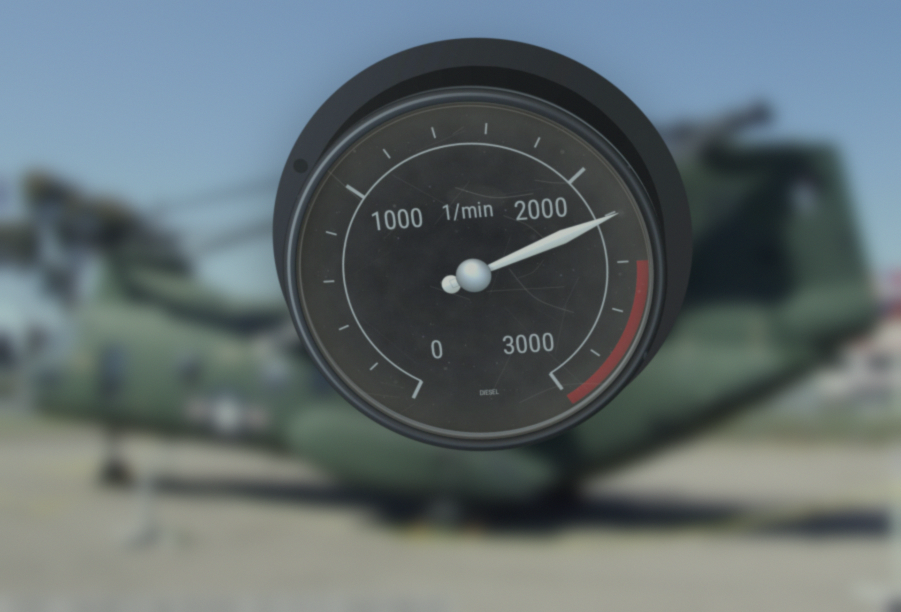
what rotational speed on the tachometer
2200 rpm
